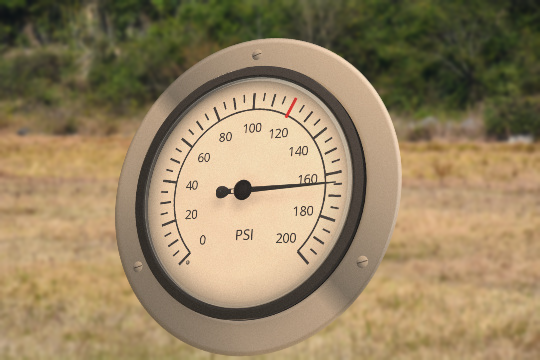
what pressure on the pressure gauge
165 psi
